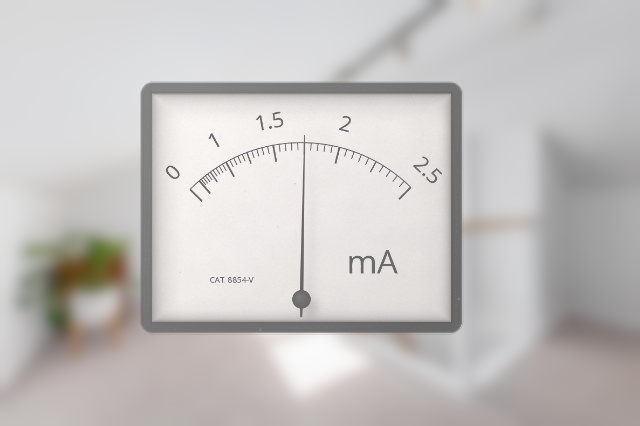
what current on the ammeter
1.75 mA
